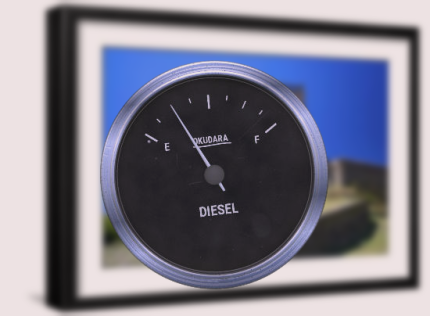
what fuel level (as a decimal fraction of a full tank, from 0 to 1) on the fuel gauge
0.25
